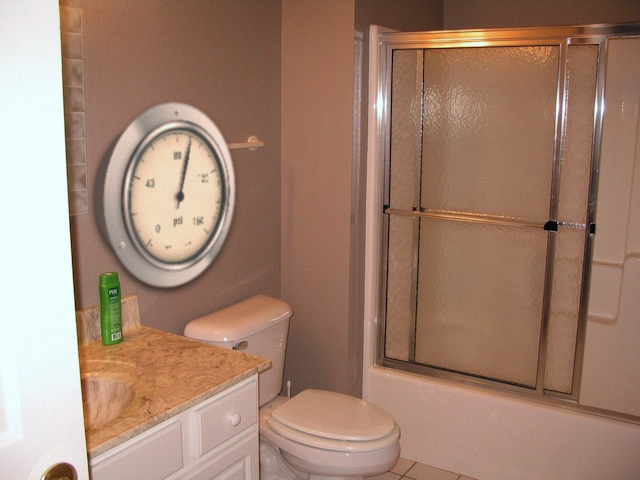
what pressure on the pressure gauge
90 psi
